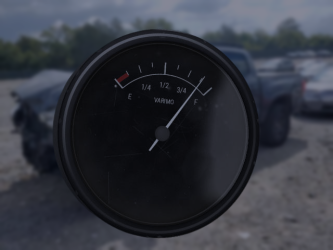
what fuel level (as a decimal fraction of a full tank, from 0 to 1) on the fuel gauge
0.875
